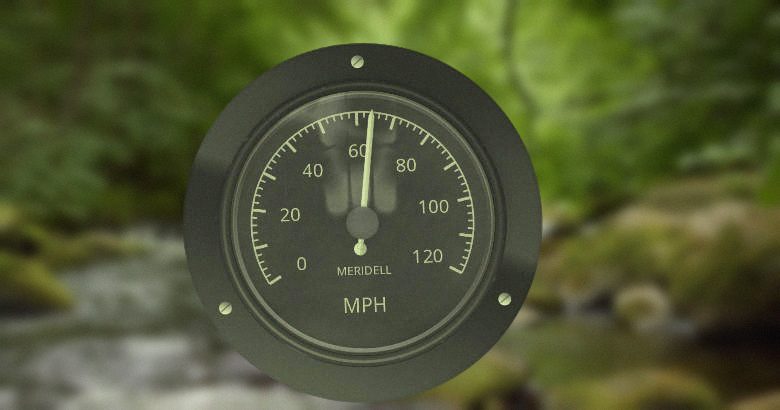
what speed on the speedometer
64 mph
